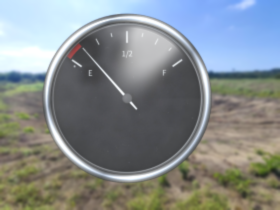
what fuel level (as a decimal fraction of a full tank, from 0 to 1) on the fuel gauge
0.125
